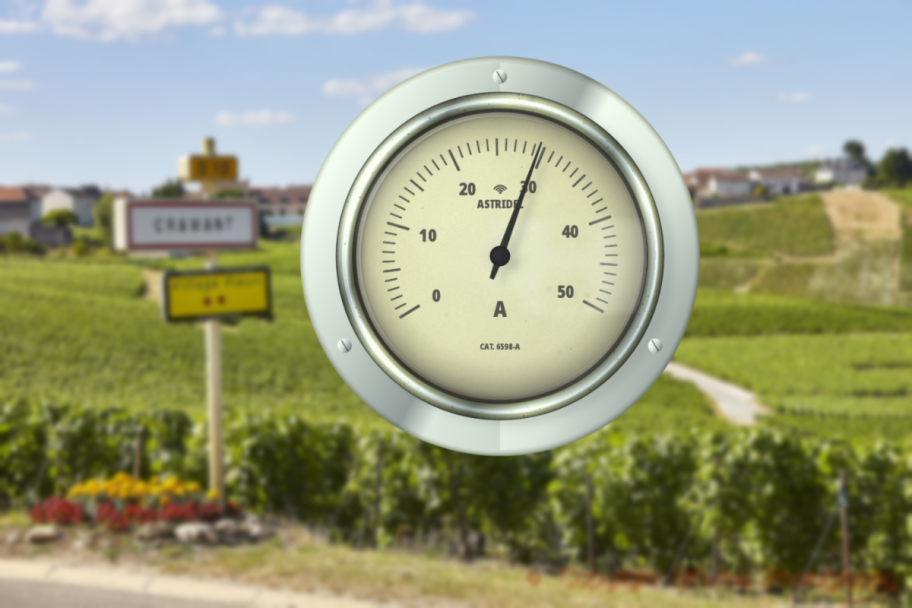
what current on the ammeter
29.5 A
